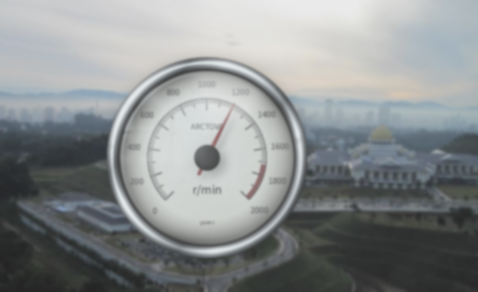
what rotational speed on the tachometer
1200 rpm
